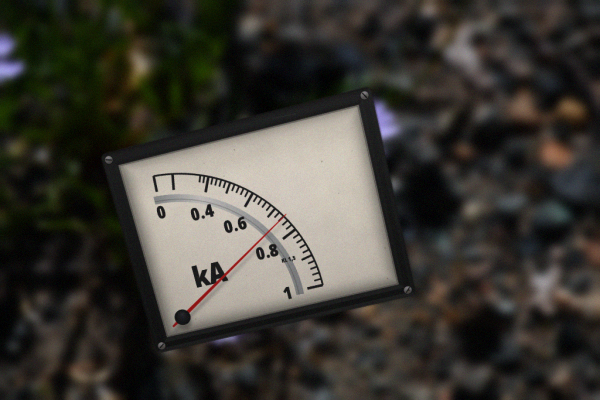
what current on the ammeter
0.74 kA
